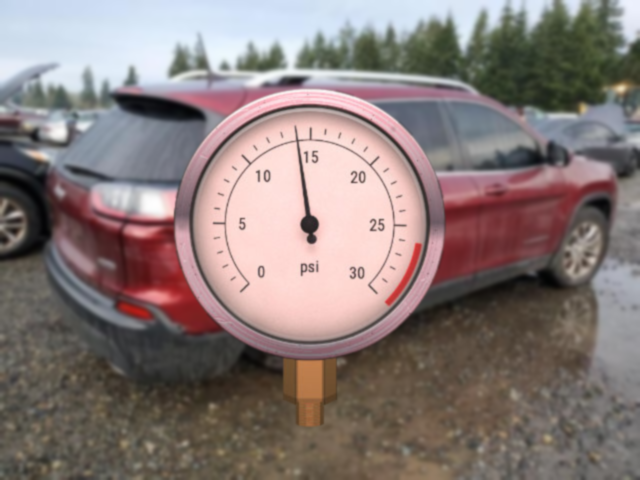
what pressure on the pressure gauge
14 psi
